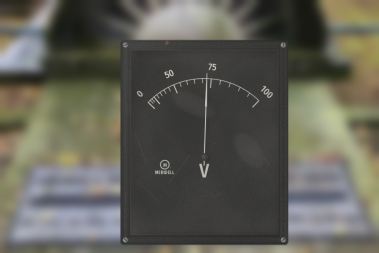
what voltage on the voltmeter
72.5 V
